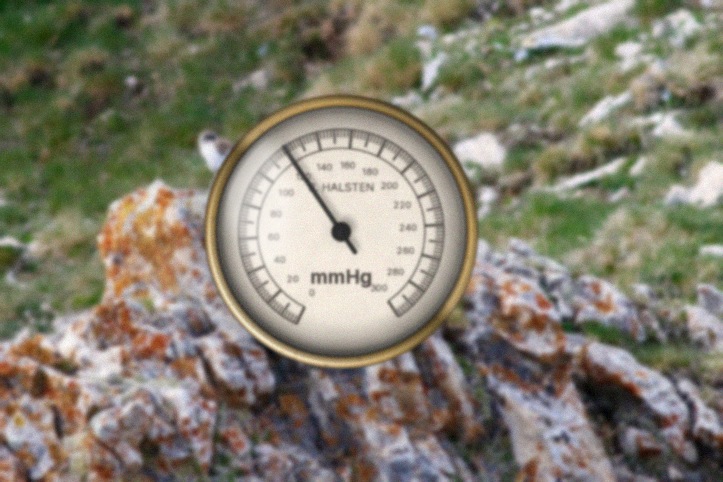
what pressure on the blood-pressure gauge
120 mmHg
